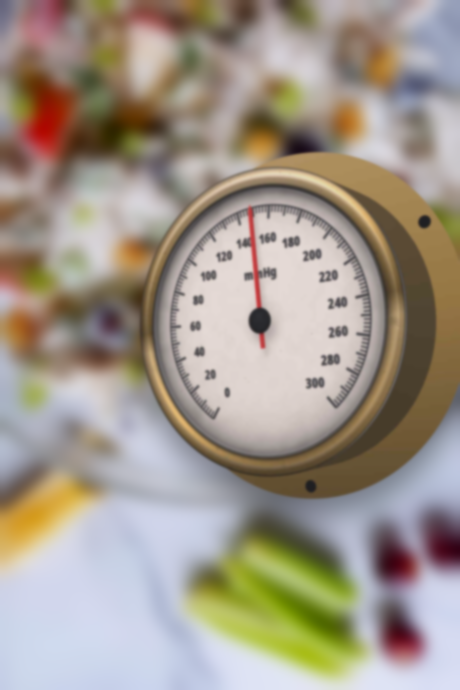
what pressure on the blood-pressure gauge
150 mmHg
